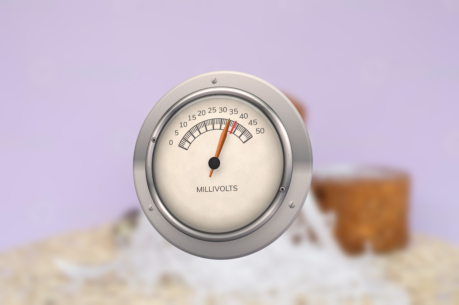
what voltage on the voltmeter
35 mV
